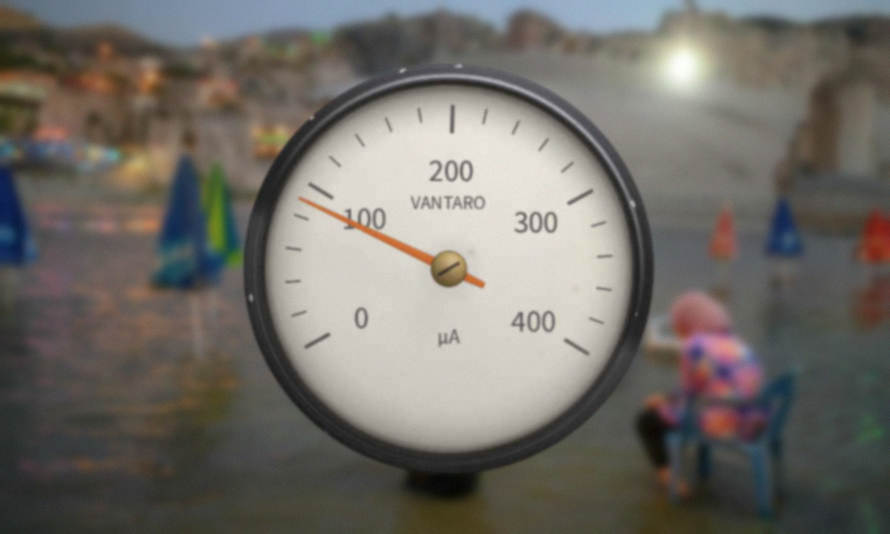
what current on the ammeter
90 µA
